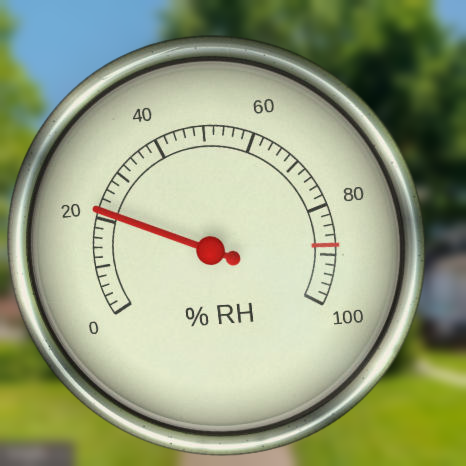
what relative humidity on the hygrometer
22 %
